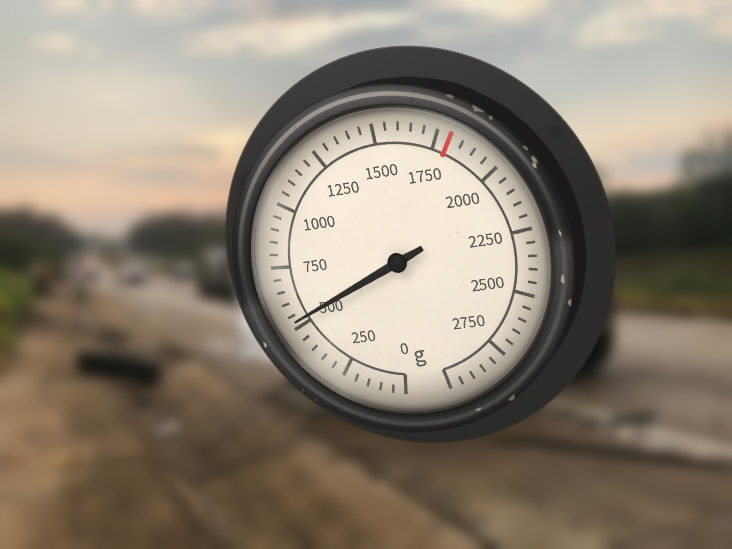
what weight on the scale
525 g
